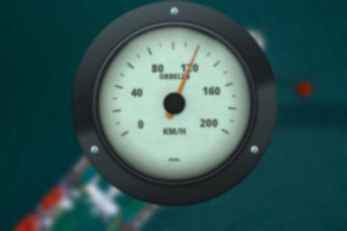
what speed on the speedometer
120 km/h
